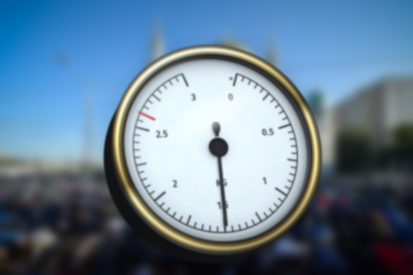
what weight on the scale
1.5 kg
